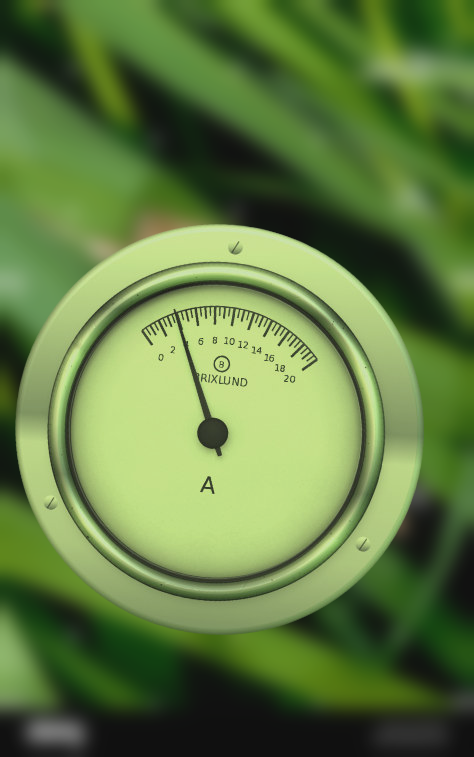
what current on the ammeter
4 A
